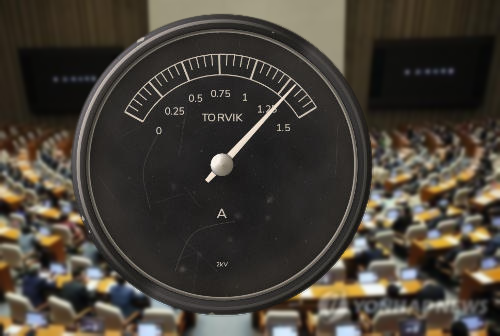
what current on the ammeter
1.3 A
